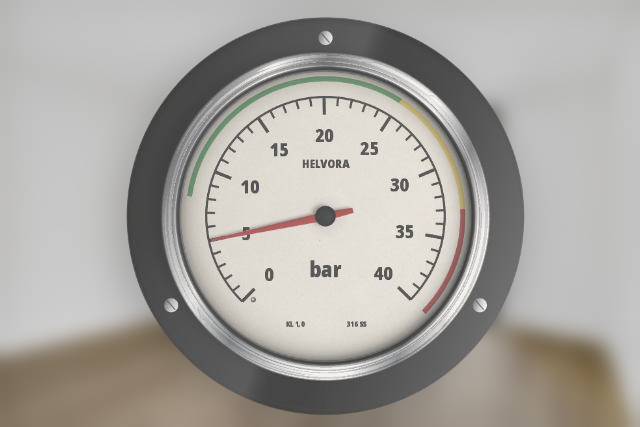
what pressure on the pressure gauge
5 bar
